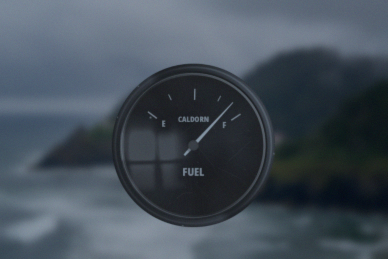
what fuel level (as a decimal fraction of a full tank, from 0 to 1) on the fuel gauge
0.875
